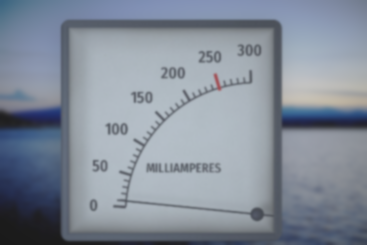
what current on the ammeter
10 mA
